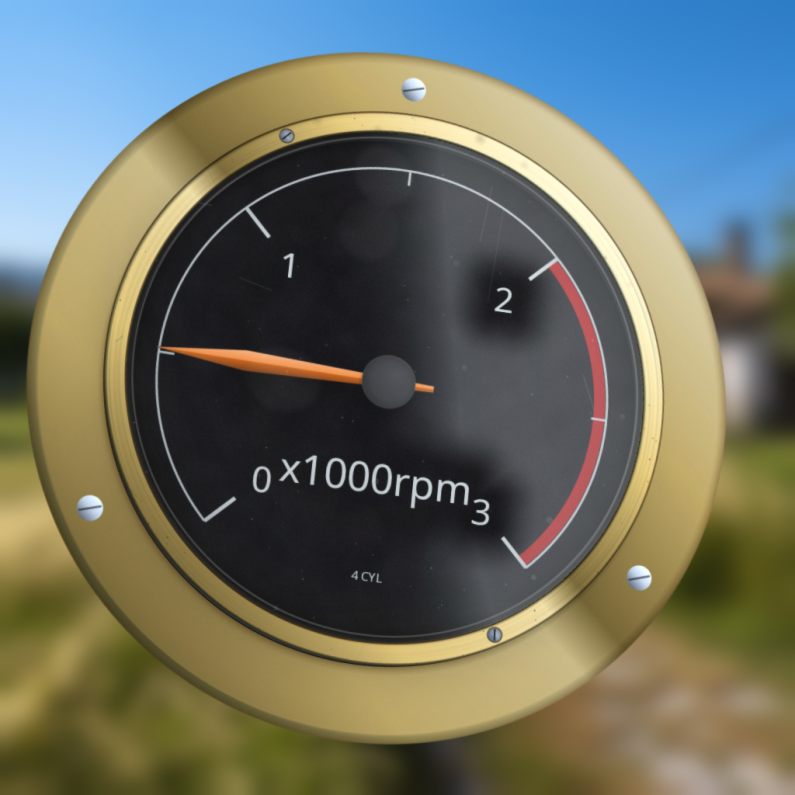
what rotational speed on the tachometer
500 rpm
